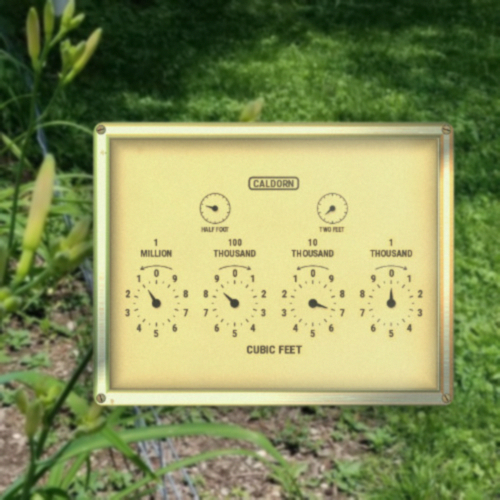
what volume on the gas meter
87000 ft³
